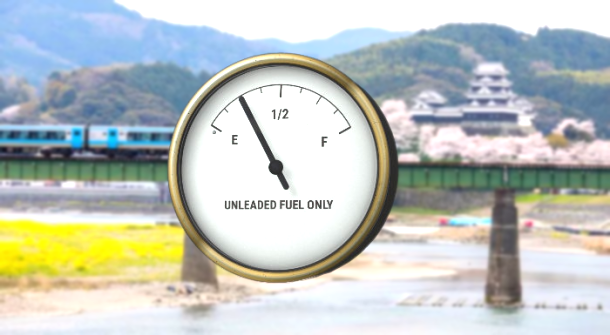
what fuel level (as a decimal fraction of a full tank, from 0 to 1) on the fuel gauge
0.25
